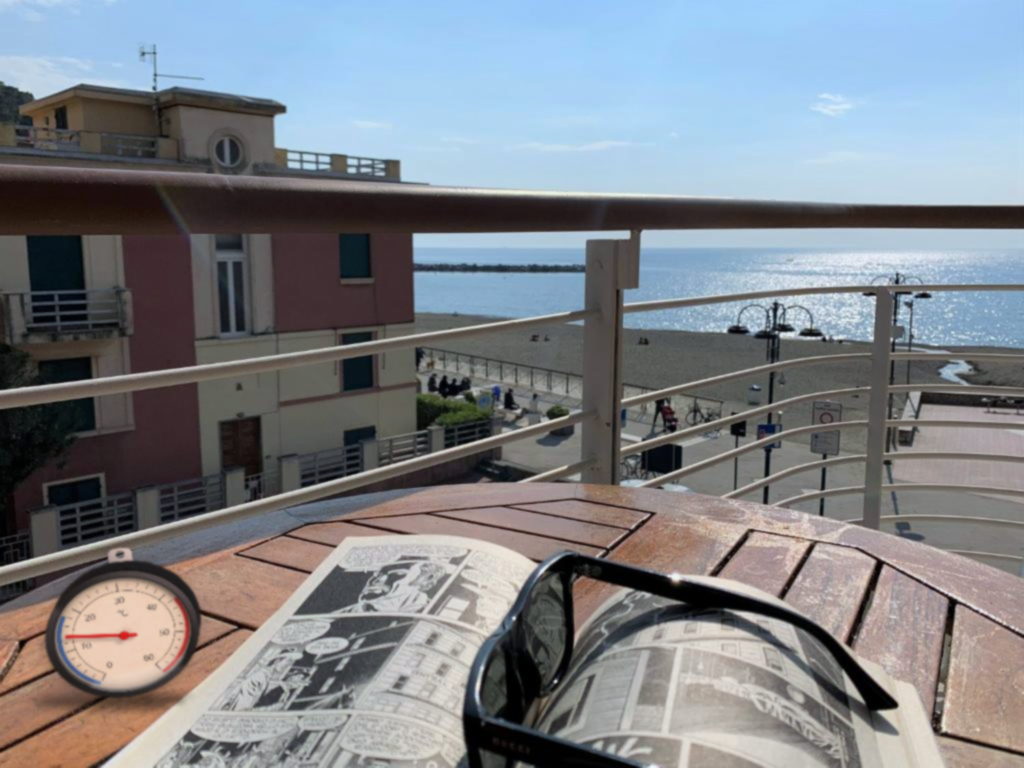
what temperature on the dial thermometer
14 °C
